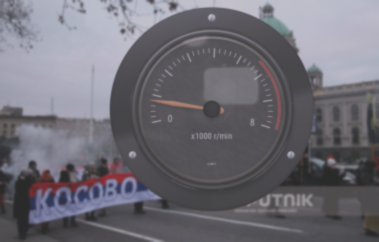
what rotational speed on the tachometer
800 rpm
